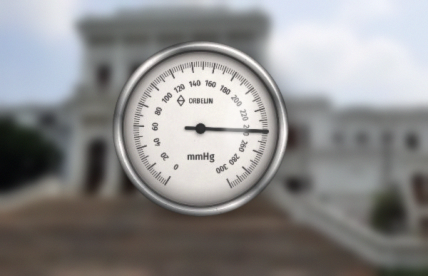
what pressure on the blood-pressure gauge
240 mmHg
